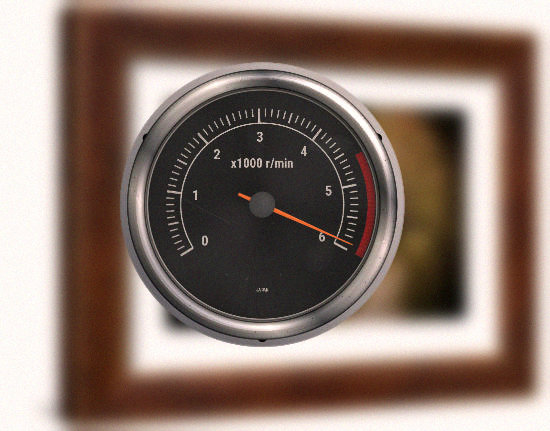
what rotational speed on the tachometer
5900 rpm
